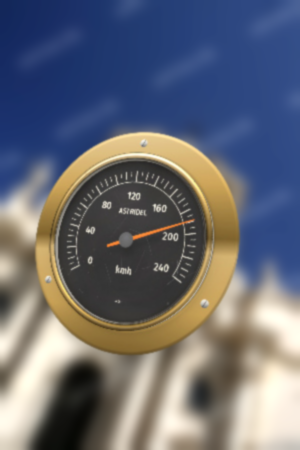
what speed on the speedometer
190 km/h
